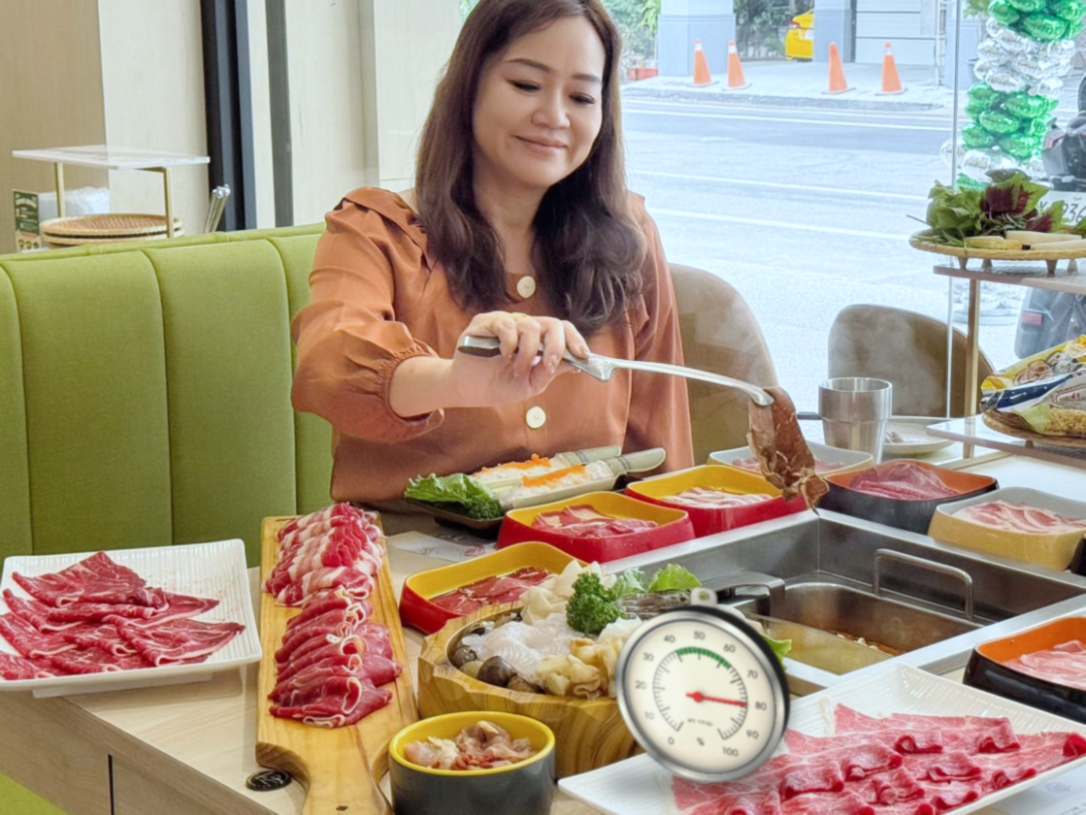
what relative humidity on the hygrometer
80 %
